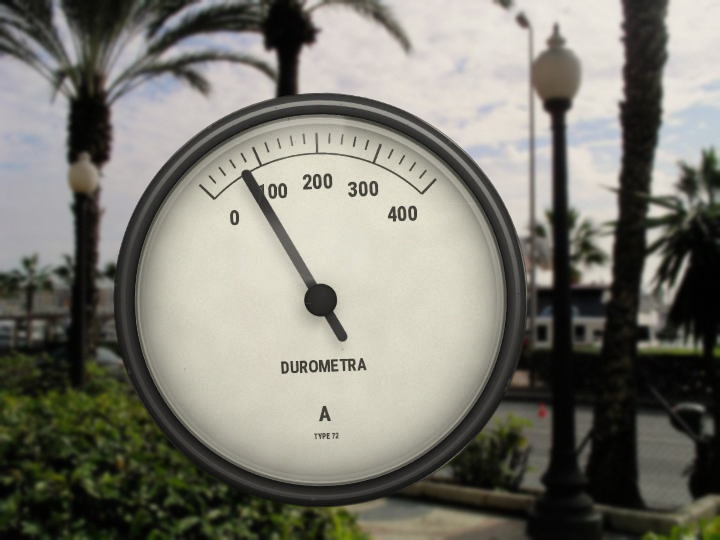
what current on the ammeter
70 A
